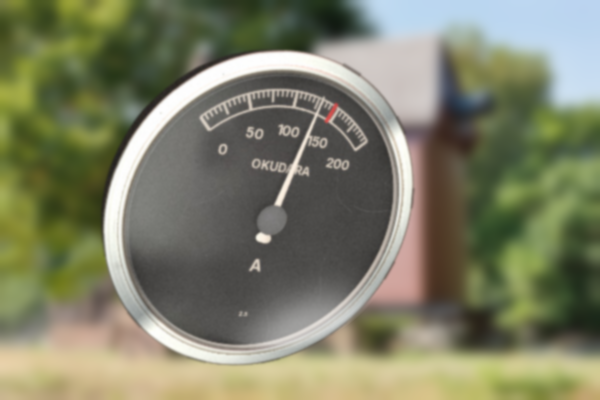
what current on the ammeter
125 A
